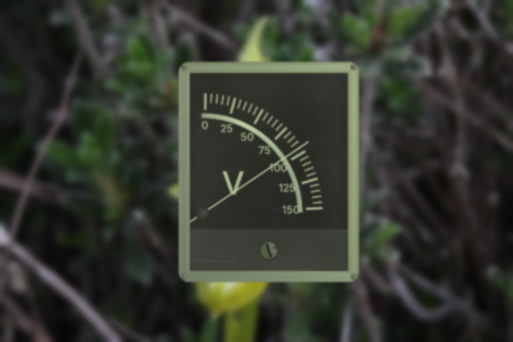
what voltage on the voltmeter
95 V
